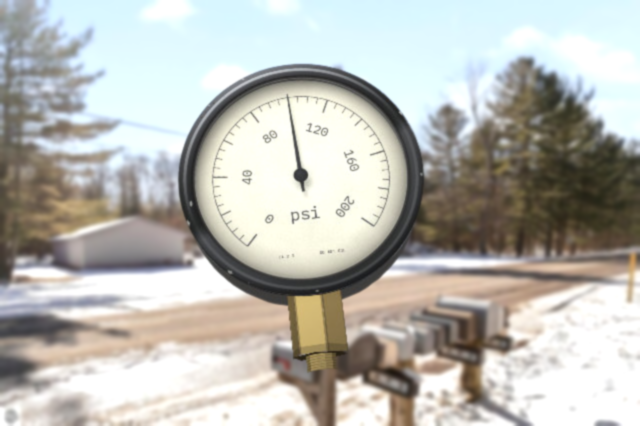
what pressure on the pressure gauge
100 psi
